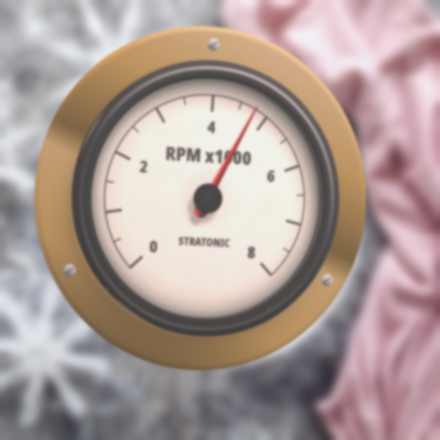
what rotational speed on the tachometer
4750 rpm
